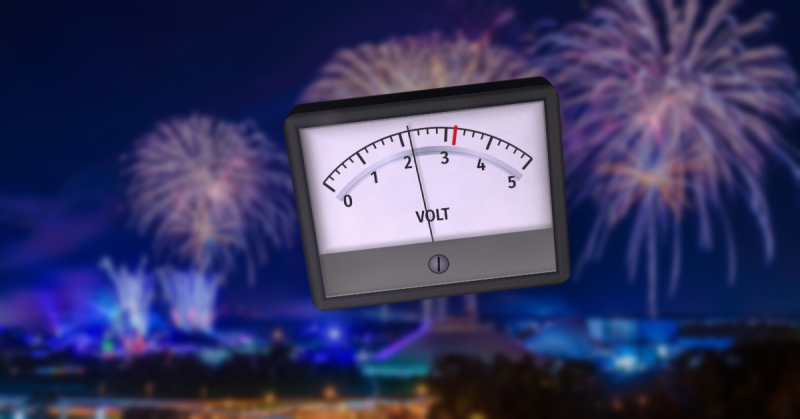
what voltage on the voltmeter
2.2 V
